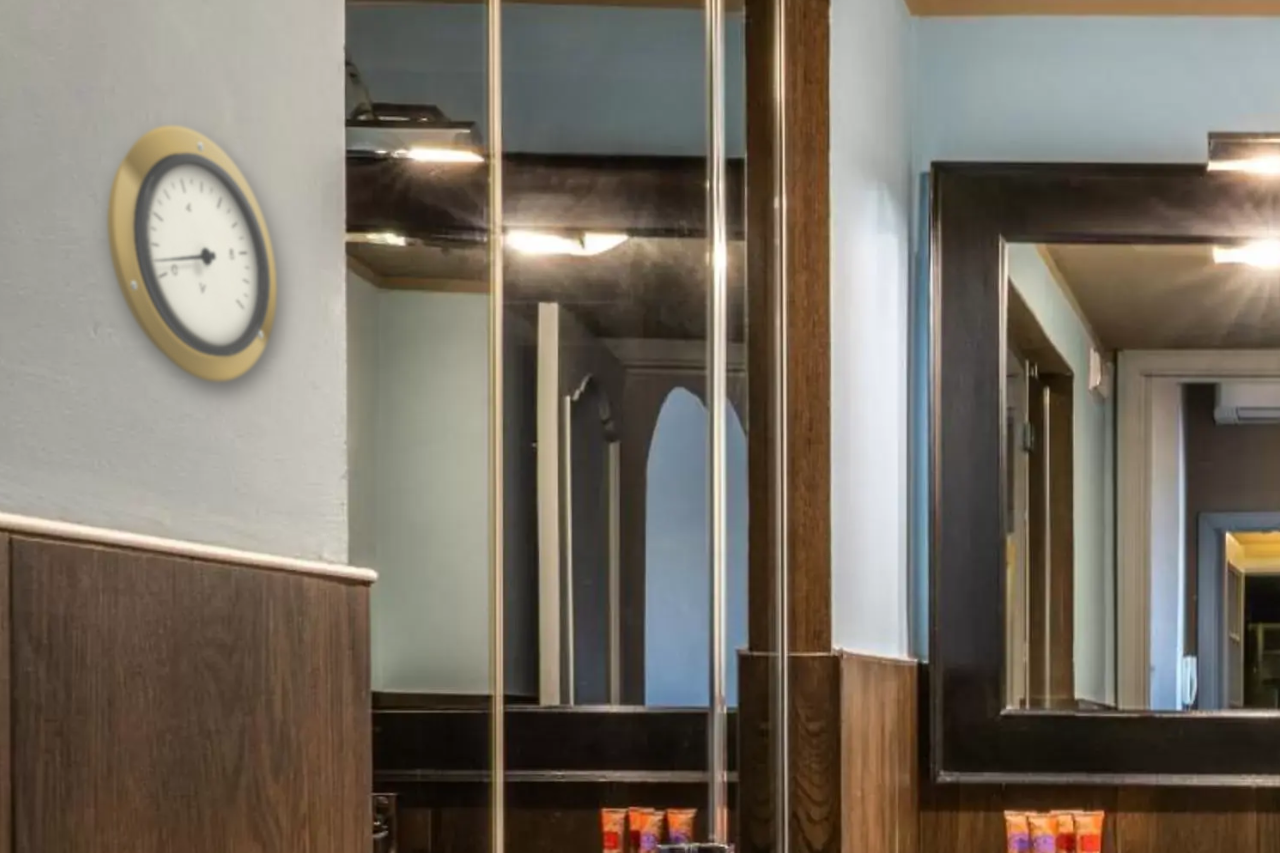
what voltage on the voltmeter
0.5 V
